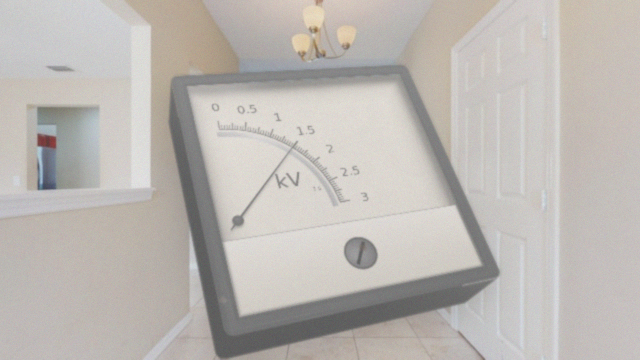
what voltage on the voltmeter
1.5 kV
